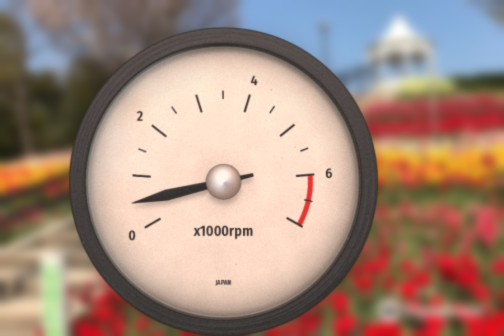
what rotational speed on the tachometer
500 rpm
